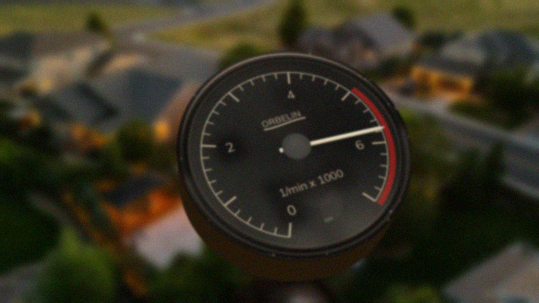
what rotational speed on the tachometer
5800 rpm
